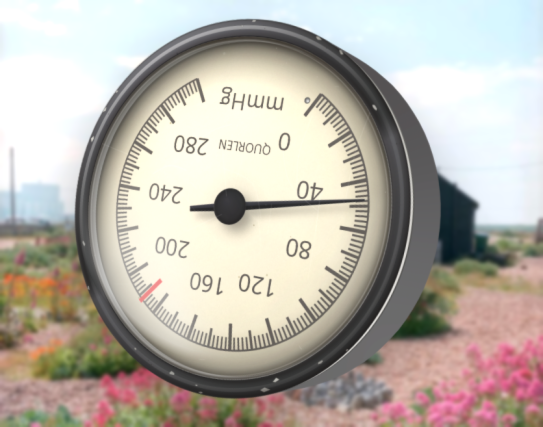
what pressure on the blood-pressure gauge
48 mmHg
